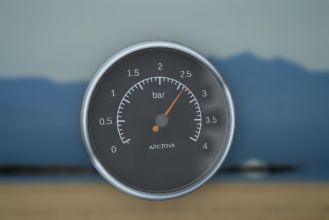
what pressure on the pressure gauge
2.6 bar
